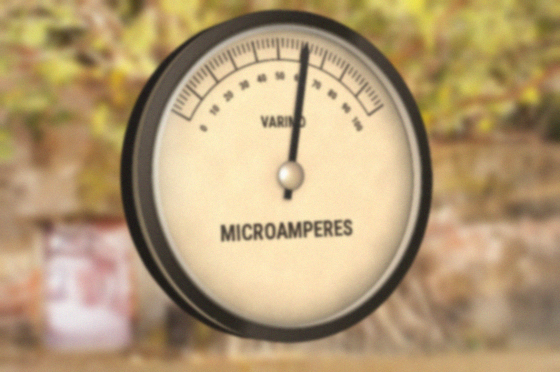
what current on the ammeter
60 µA
